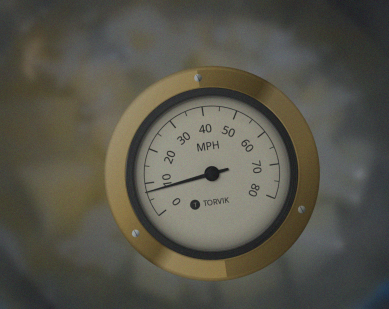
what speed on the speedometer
7.5 mph
